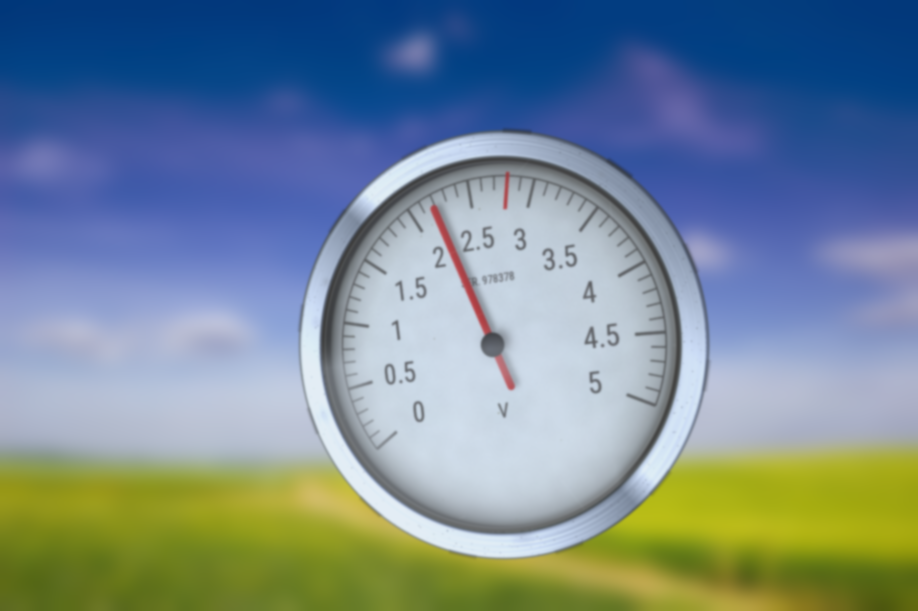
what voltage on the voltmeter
2.2 V
